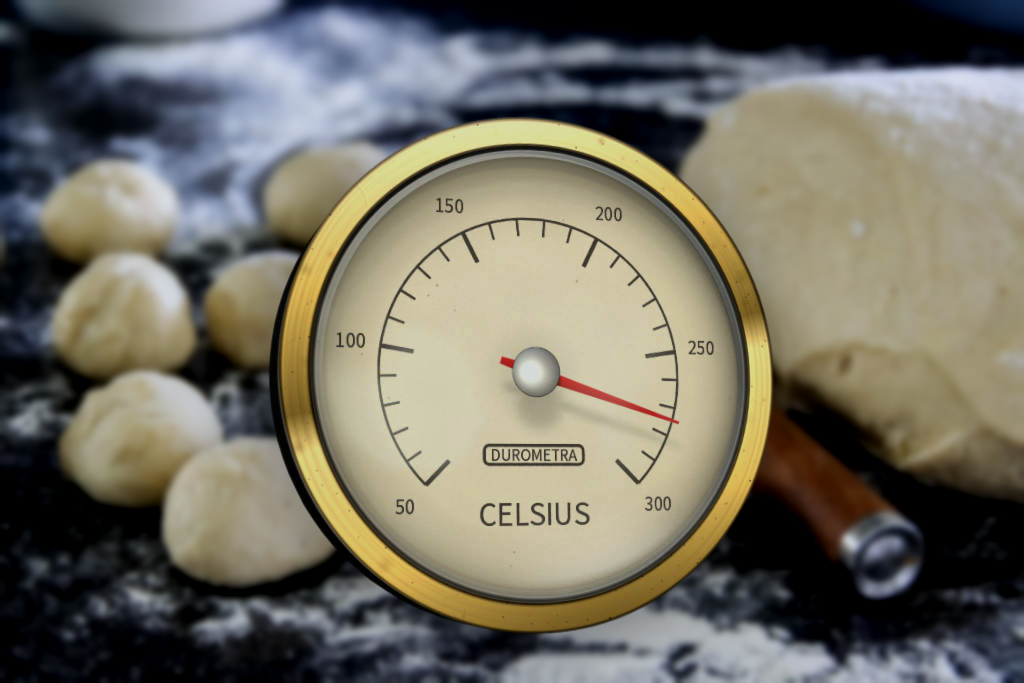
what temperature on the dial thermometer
275 °C
